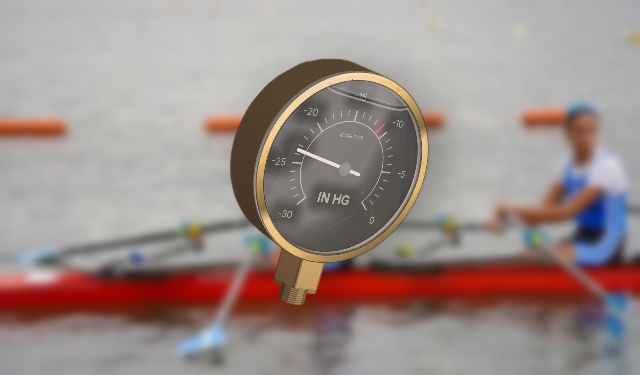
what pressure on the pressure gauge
-23.5 inHg
